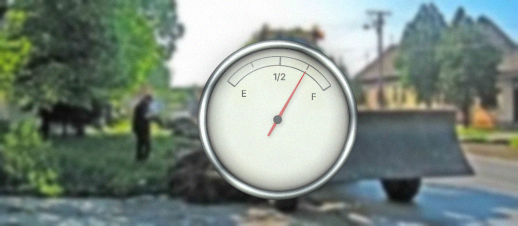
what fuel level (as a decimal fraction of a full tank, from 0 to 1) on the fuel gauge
0.75
